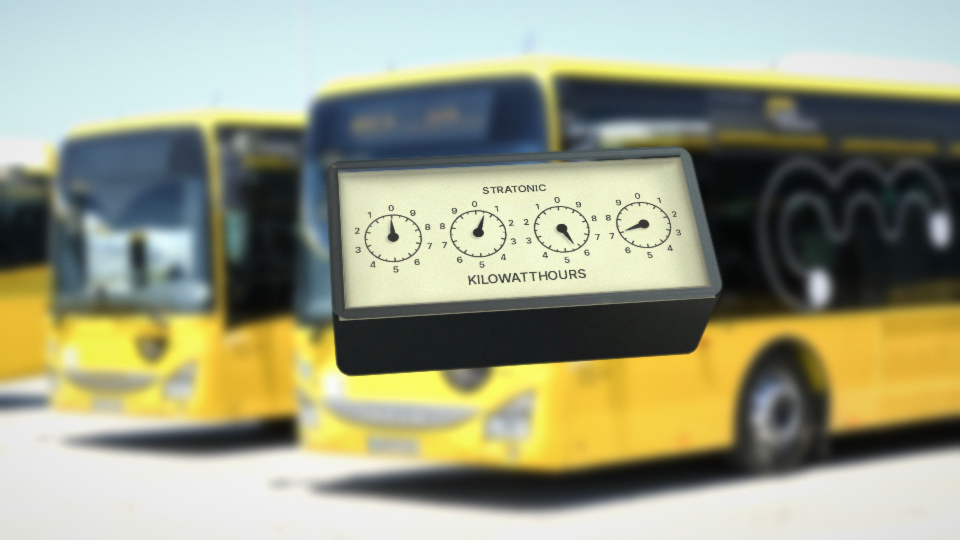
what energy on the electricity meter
57 kWh
